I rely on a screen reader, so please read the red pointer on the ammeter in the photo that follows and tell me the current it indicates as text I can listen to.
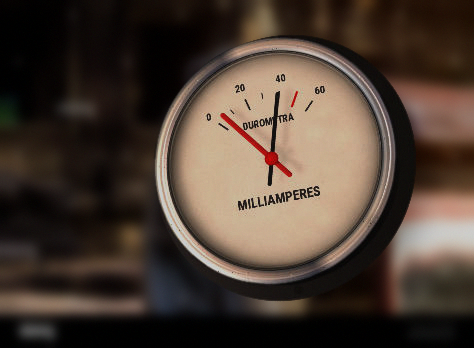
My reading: 5 mA
